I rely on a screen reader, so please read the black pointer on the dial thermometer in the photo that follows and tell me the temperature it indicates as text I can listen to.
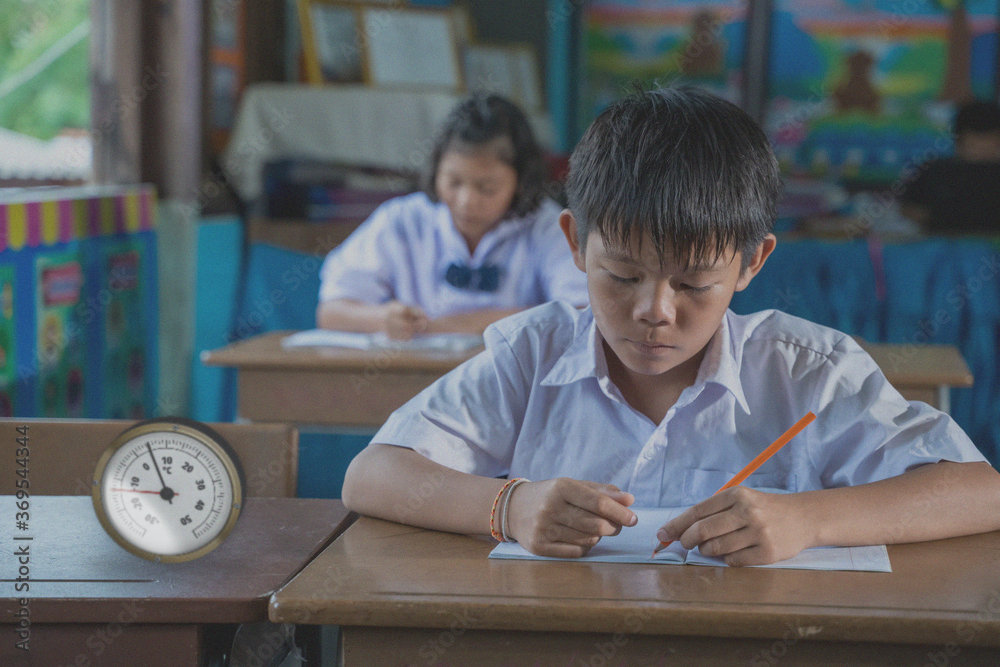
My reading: 5 °C
